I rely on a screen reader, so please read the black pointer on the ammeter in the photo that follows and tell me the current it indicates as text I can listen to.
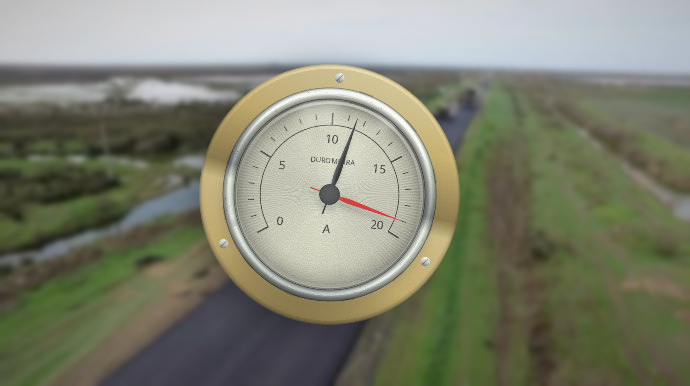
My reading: 11.5 A
